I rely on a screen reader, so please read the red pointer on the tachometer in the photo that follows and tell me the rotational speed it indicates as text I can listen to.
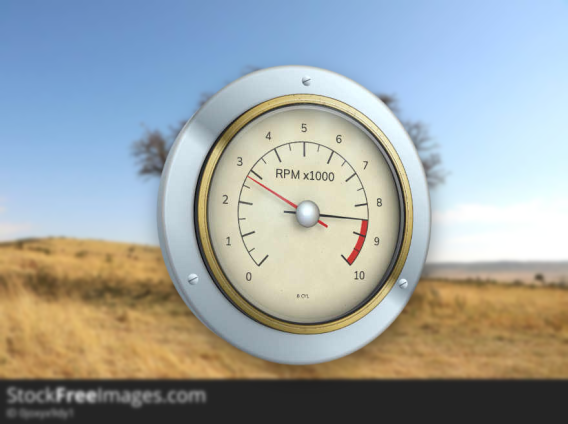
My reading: 2750 rpm
